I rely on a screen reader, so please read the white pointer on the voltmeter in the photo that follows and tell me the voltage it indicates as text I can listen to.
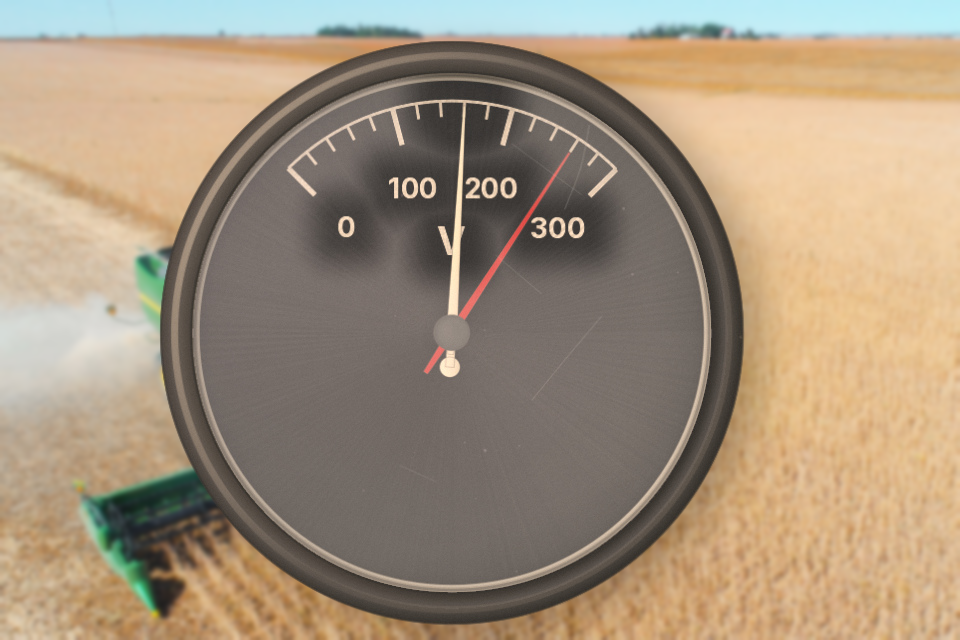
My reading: 160 V
